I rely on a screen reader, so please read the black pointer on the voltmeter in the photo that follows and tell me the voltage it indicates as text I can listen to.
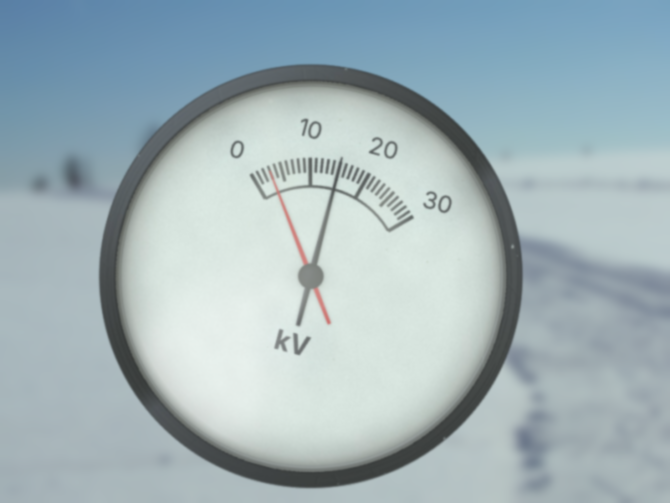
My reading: 15 kV
